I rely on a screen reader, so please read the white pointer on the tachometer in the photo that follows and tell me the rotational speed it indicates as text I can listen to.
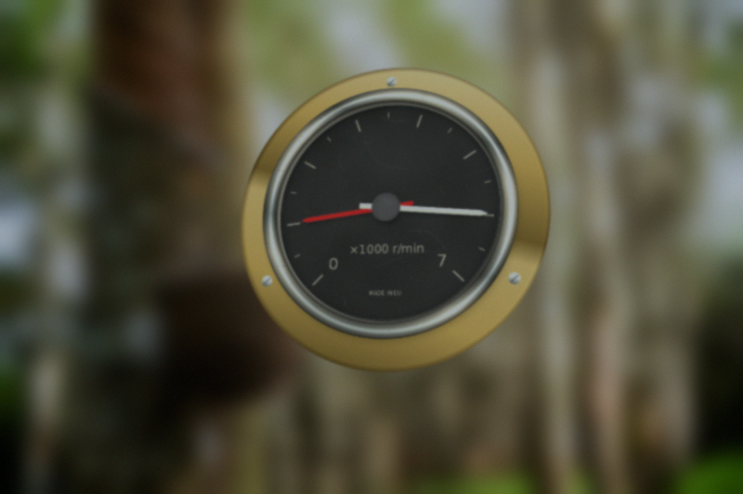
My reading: 6000 rpm
